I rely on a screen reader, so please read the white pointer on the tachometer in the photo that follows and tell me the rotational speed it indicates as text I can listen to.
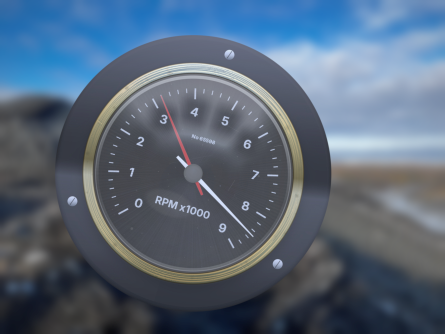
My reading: 8500 rpm
